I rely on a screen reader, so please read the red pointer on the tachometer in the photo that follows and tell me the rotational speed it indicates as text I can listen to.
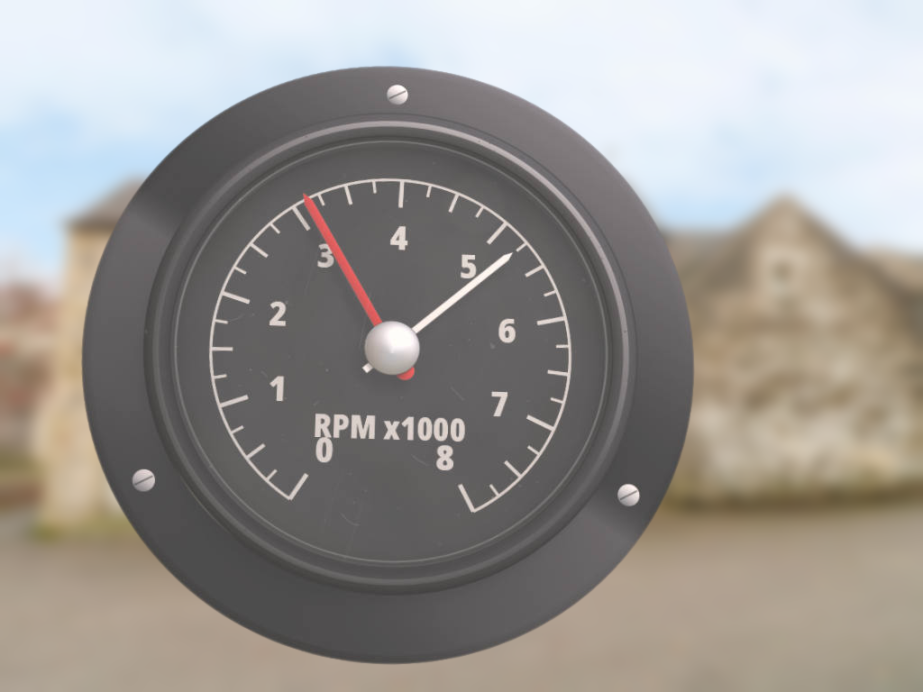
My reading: 3125 rpm
